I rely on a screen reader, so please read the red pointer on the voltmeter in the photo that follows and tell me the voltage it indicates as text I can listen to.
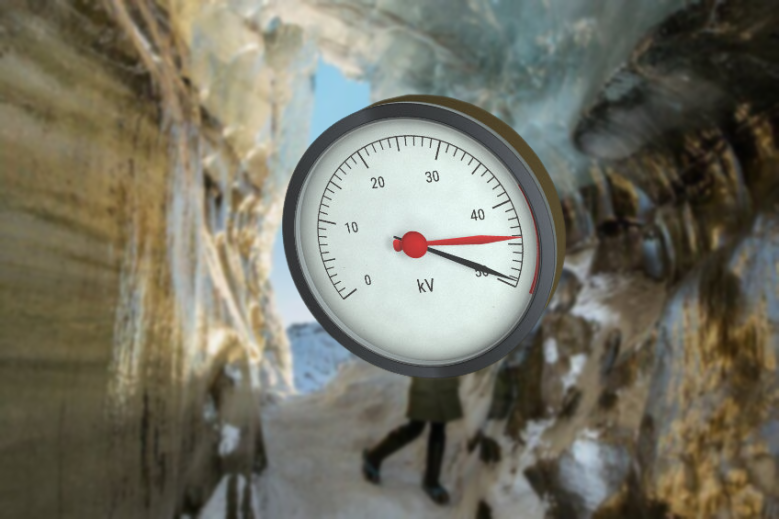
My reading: 44 kV
